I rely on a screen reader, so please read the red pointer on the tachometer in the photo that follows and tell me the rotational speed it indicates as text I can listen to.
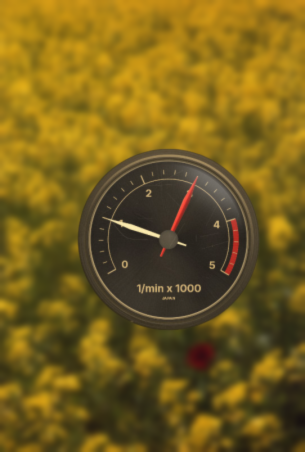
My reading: 3000 rpm
